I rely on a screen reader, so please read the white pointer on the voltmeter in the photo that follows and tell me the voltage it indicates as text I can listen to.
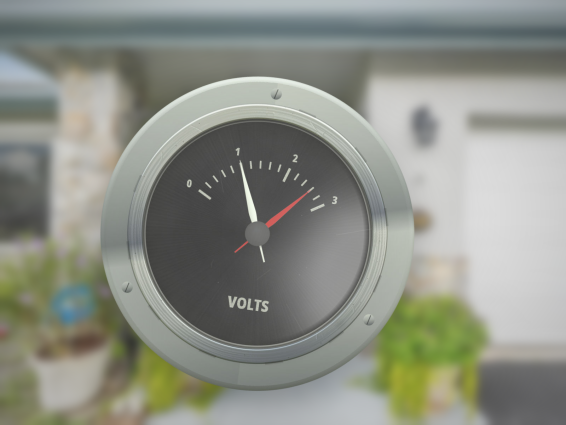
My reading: 1 V
